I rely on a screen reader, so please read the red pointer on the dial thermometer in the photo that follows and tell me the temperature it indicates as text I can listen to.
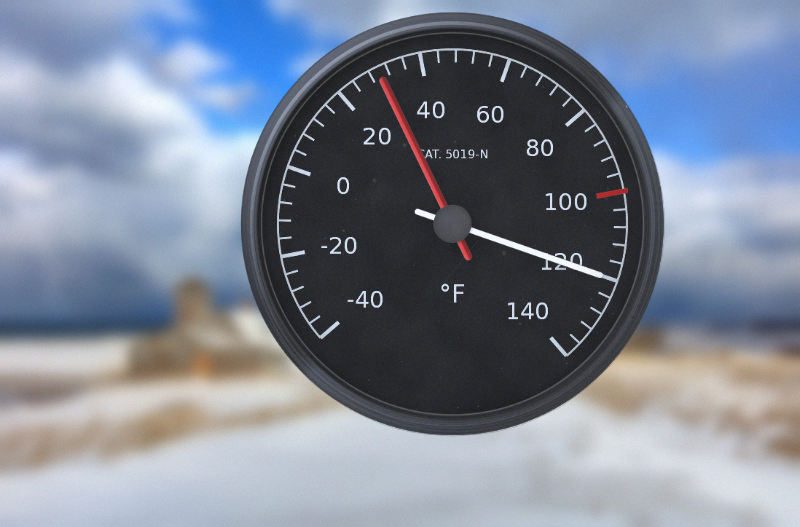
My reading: 30 °F
